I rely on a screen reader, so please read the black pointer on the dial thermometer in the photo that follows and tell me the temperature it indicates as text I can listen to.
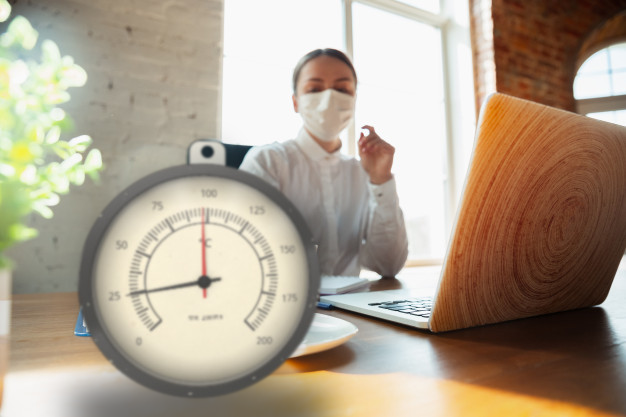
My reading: 25 °C
